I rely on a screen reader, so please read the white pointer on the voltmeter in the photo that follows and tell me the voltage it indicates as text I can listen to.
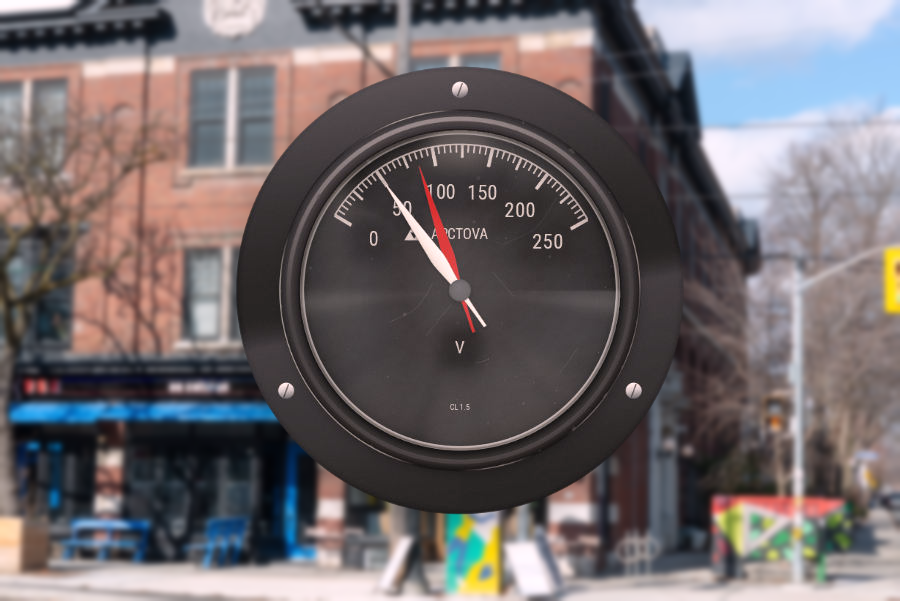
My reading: 50 V
